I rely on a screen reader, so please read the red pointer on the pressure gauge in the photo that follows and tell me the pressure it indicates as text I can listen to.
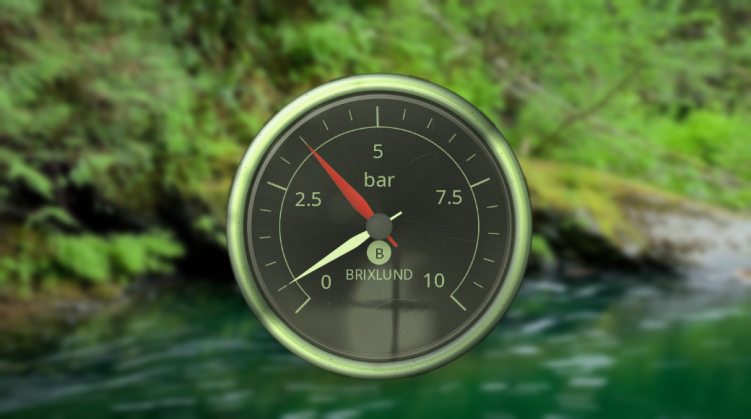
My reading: 3.5 bar
